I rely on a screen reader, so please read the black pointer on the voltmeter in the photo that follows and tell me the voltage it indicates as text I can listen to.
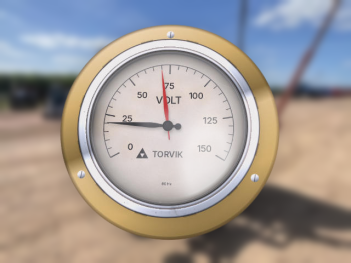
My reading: 20 V
